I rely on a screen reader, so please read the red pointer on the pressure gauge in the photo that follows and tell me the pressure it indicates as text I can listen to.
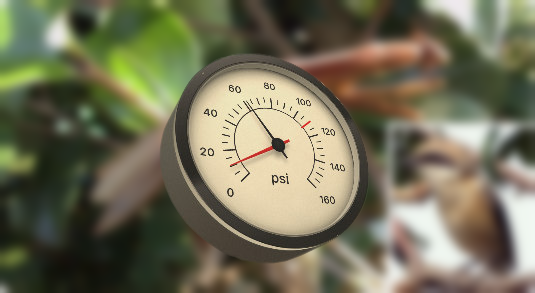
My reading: 10 psi
